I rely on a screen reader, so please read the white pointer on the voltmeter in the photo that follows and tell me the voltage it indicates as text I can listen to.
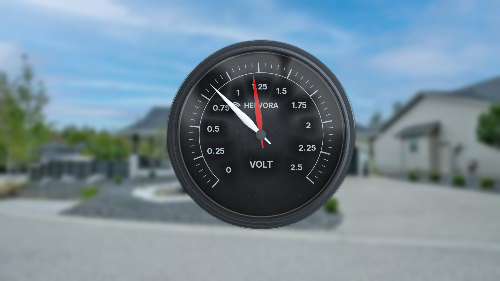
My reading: 0.85 V
